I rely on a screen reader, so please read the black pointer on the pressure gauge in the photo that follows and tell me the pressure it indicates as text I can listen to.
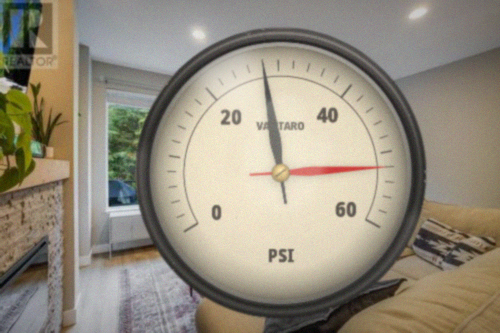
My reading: 28 psi
